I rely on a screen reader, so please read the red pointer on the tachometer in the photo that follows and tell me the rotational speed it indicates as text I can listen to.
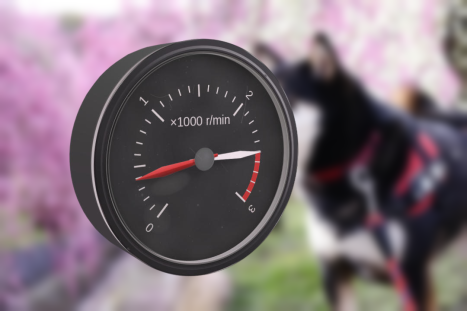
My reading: 400 rpm
